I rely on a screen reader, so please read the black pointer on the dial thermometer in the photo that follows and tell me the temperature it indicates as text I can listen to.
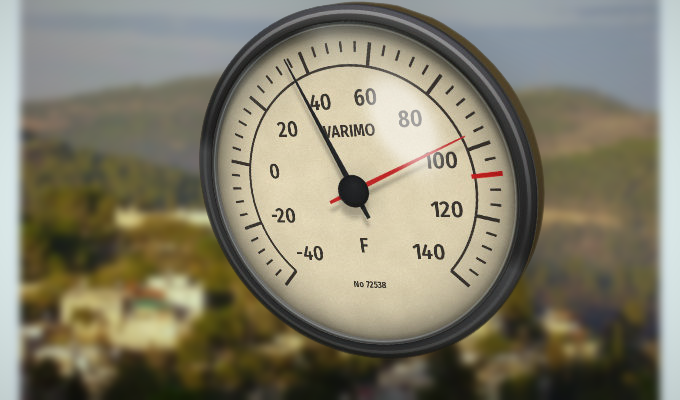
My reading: 36 °F
